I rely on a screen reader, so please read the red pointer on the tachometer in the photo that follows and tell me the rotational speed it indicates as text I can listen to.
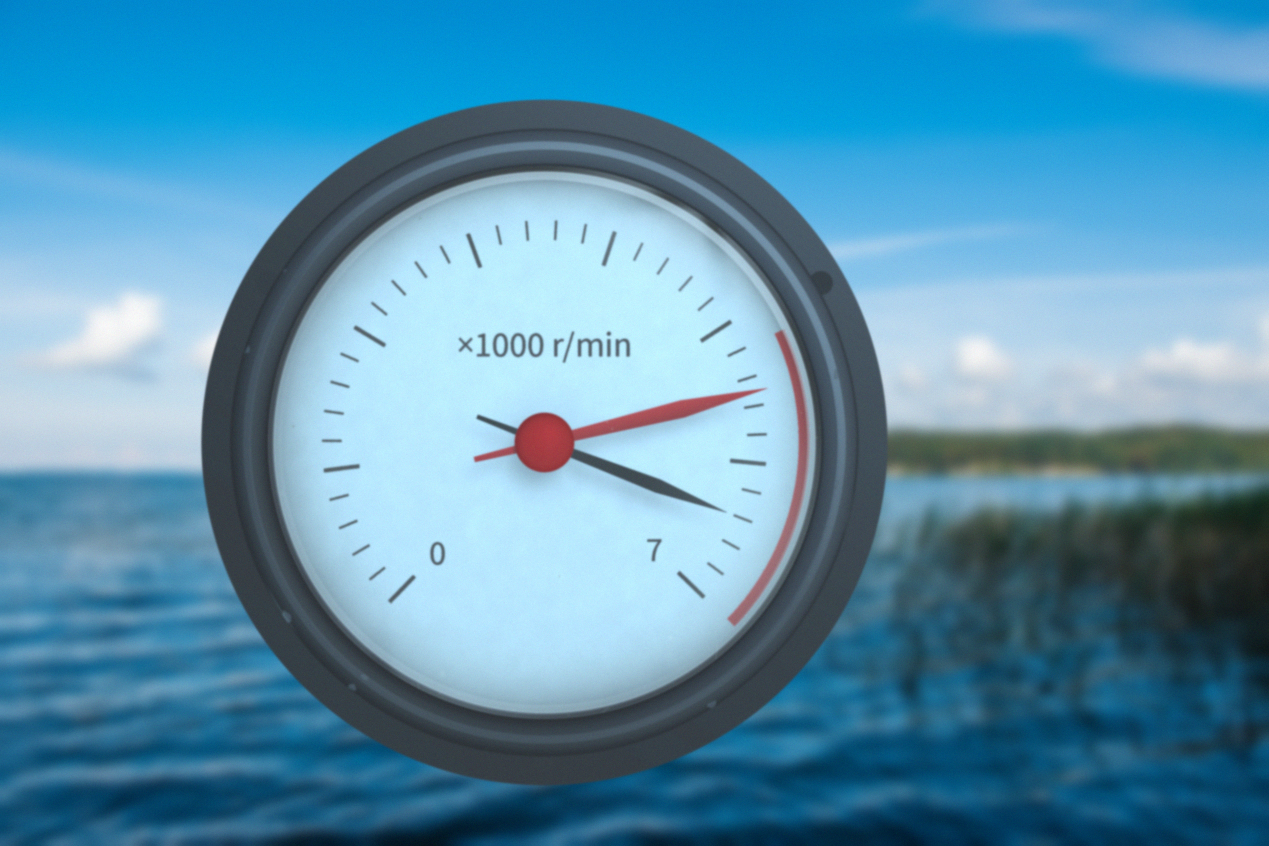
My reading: 5500 rpm
